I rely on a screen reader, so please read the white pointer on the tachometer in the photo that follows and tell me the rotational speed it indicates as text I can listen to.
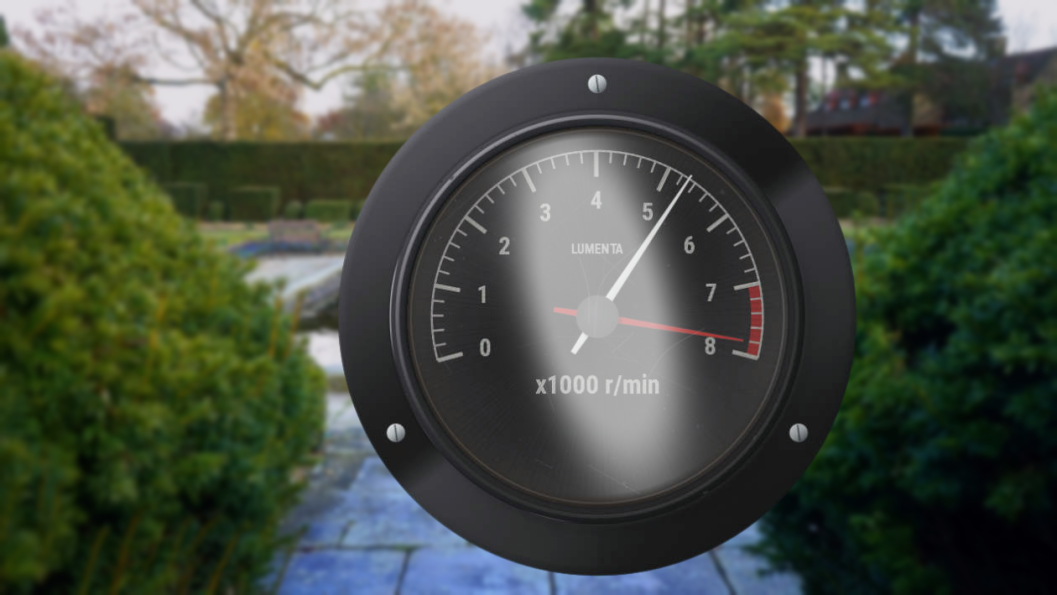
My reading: 5300 rpm
